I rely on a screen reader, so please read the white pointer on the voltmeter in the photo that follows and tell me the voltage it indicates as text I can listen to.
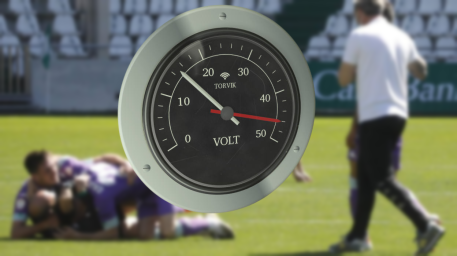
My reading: 15 V
